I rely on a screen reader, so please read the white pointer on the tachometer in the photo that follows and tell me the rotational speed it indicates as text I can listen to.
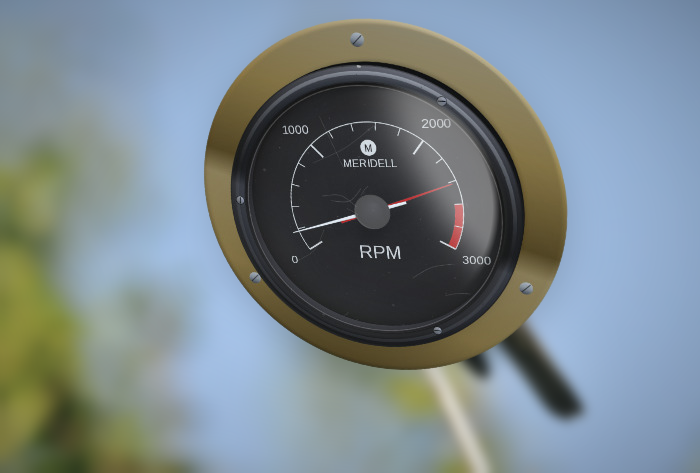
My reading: 200 rpm
